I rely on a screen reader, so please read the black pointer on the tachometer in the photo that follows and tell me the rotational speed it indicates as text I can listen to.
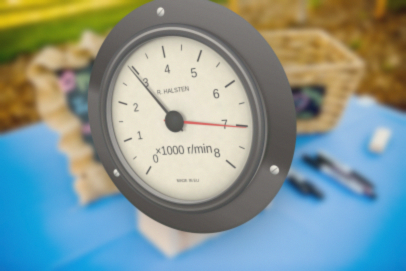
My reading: 3000 rpm
